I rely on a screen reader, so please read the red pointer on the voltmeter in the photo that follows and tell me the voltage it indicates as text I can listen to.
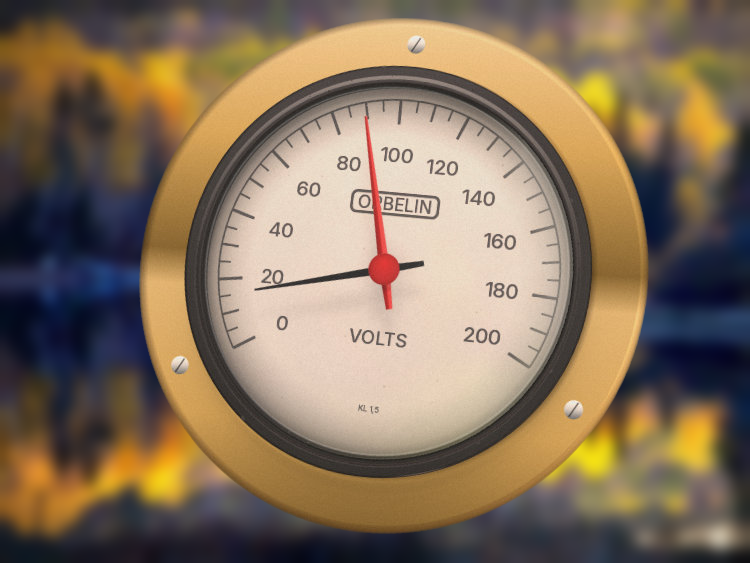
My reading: 90 V
